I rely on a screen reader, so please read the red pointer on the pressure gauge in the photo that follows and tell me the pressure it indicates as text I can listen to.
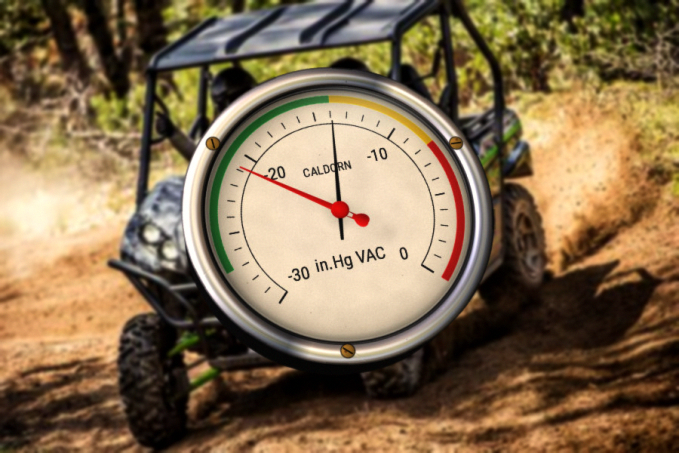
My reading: -21 inHg
